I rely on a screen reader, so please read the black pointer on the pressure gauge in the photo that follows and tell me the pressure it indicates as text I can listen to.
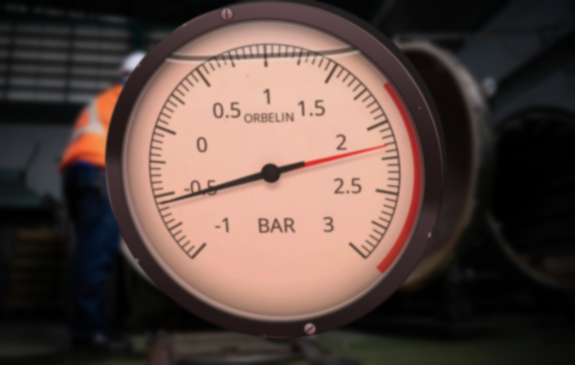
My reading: -0.55 bar
